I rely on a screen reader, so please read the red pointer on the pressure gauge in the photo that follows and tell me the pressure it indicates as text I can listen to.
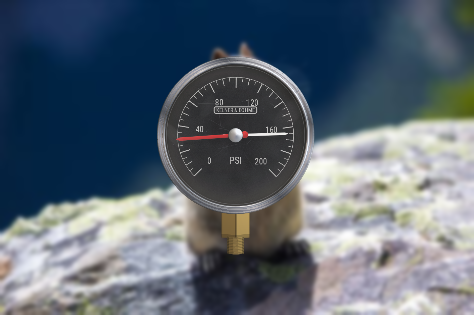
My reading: 30 psi
